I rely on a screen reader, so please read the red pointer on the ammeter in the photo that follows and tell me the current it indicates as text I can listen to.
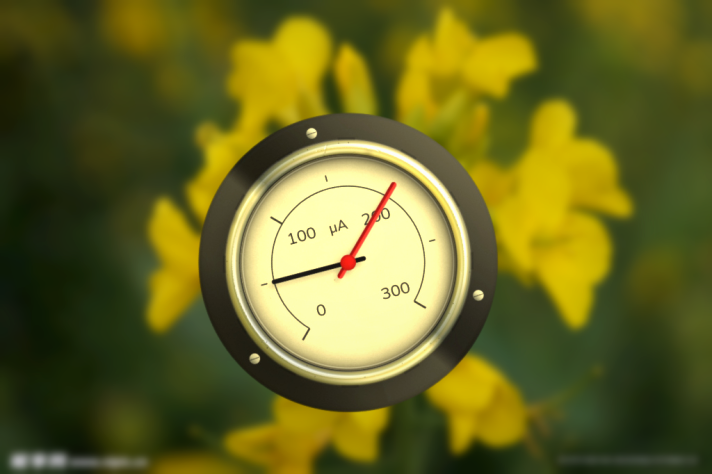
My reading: 200 µA
